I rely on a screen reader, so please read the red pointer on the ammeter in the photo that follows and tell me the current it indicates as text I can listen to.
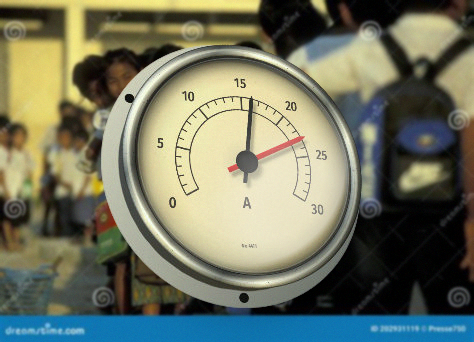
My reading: 23 A
